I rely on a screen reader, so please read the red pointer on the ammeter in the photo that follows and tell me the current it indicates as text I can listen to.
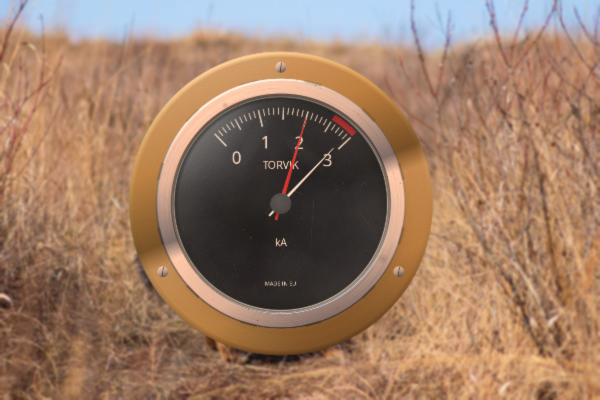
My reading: 2 kA
